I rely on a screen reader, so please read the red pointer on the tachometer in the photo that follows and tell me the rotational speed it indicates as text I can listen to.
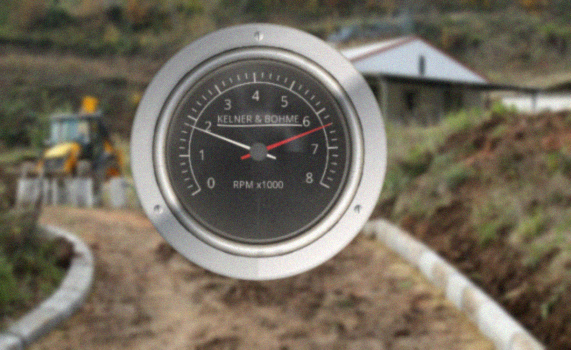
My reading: 6400 rpm
